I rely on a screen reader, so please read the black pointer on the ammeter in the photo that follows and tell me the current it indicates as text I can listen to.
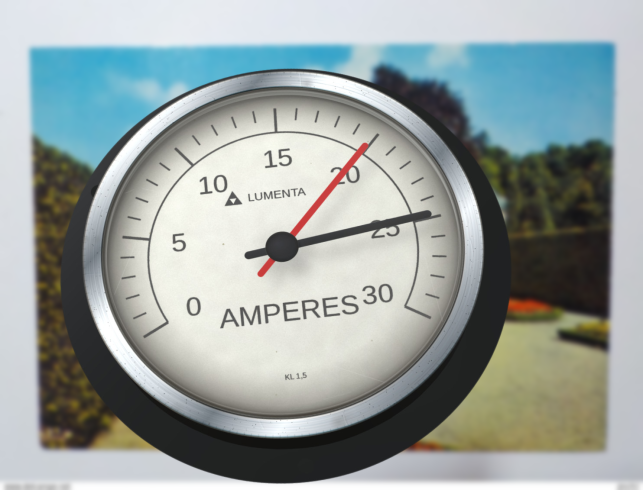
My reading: 25 A
